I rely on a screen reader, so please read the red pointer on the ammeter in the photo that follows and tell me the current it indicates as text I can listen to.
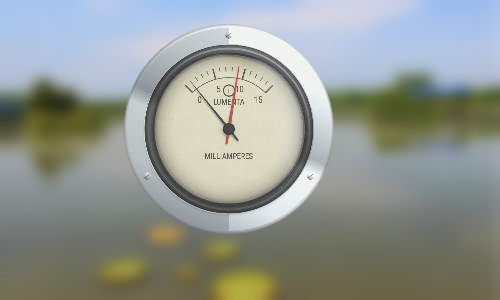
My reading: 9 mA
